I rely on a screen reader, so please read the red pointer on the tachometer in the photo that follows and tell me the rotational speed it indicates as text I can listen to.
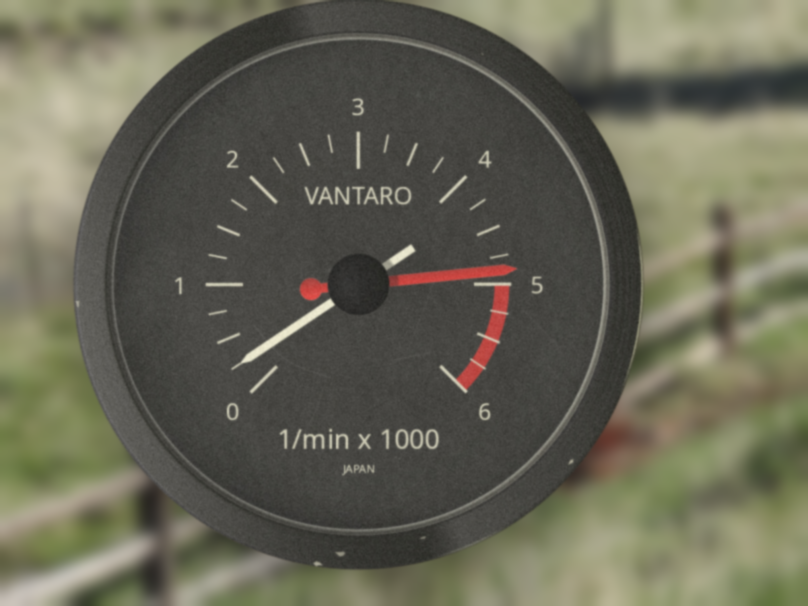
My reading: 4875 rpm
